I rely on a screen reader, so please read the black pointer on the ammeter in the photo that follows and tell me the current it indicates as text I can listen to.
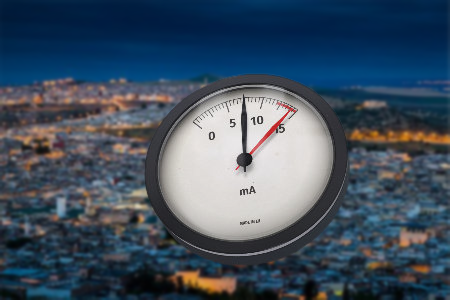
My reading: 7.5 mA
